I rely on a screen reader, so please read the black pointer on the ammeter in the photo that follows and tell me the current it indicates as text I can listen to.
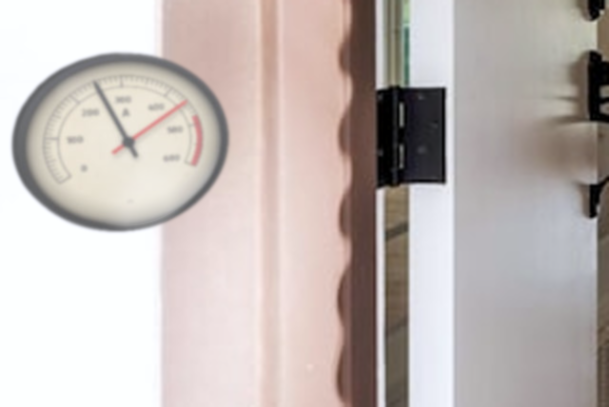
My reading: 250 A
